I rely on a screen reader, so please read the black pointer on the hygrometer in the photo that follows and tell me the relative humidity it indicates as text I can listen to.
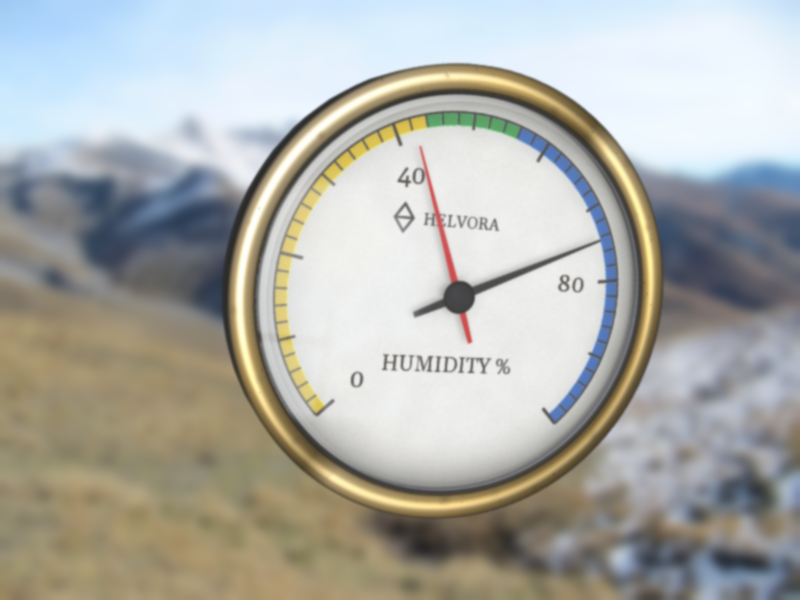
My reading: 74 %
